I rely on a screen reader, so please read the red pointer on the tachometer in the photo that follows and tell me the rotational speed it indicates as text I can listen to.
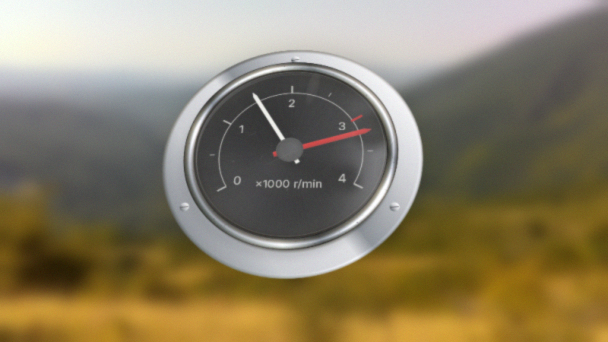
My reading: 3250 rpm
